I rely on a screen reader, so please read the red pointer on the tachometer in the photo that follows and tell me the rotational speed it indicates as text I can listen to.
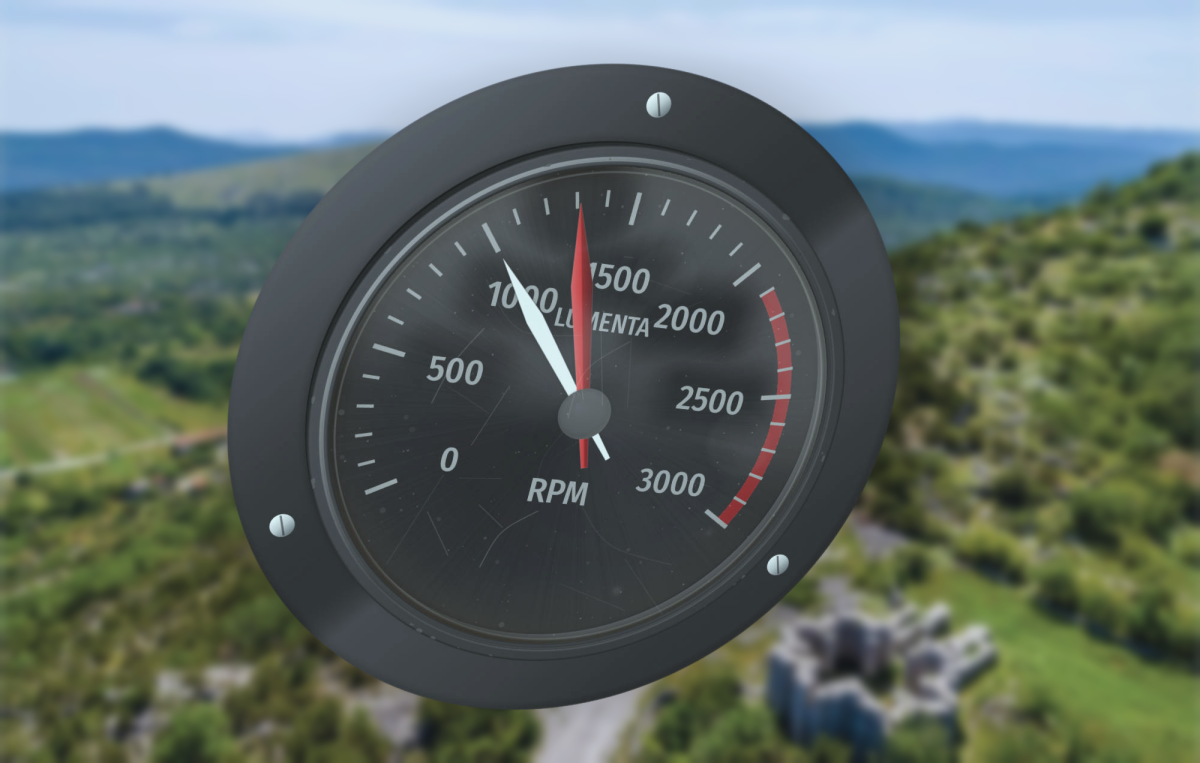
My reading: 1300 rpm
